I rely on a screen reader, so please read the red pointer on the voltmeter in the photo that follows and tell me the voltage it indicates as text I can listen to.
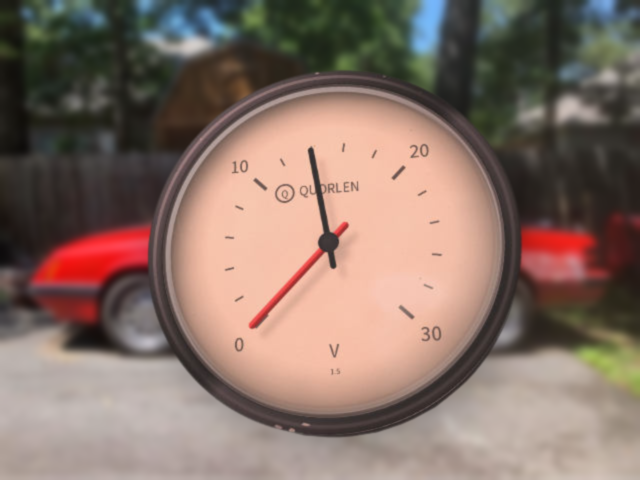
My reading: 0 V
